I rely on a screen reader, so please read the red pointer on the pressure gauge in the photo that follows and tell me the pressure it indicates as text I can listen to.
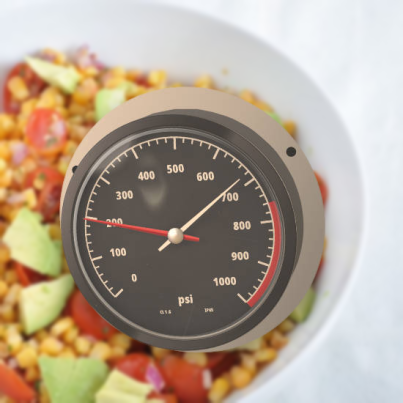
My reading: 200 psi
